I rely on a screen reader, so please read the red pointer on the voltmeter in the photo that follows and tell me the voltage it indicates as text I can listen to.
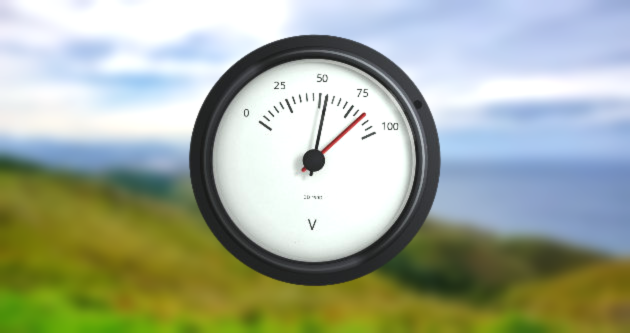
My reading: 85 V
